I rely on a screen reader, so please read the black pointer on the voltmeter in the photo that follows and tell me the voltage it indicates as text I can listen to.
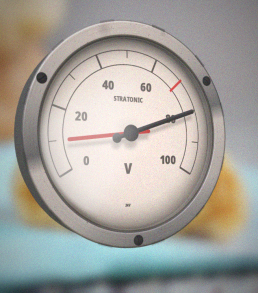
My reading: 80 V
